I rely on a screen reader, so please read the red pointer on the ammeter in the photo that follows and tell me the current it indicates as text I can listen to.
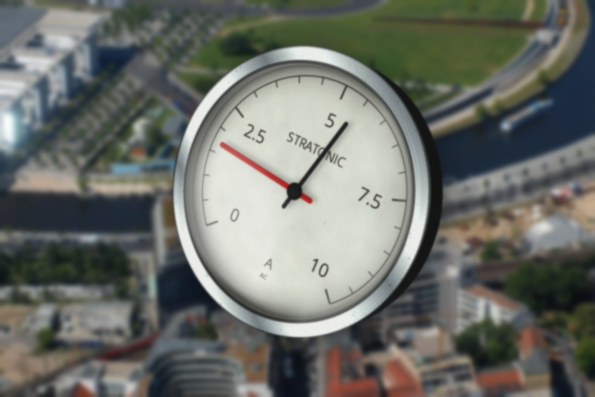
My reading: 1.75 A
